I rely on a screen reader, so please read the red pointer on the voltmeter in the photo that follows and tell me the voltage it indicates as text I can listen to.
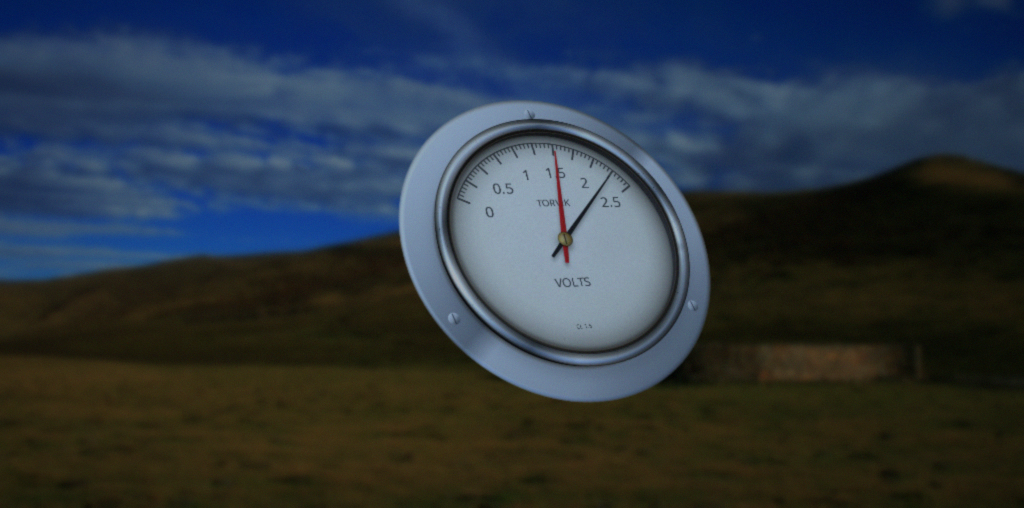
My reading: 1.5 V
